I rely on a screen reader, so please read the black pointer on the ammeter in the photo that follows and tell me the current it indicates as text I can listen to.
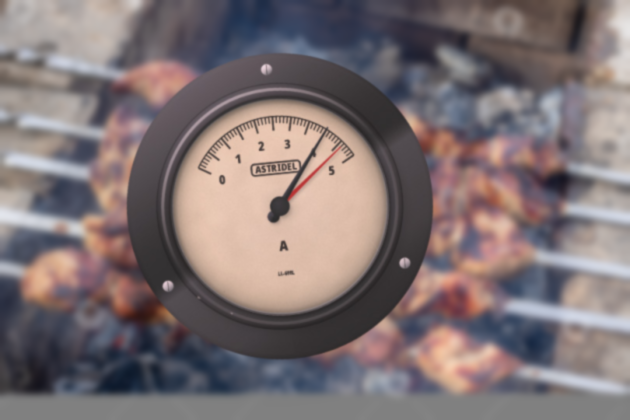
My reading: 4 A
